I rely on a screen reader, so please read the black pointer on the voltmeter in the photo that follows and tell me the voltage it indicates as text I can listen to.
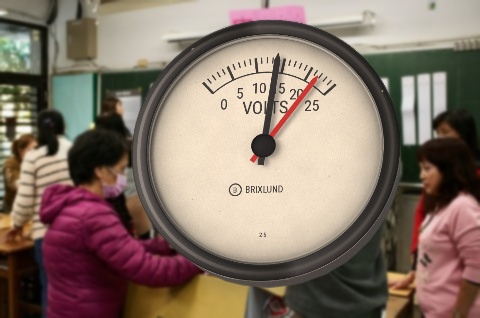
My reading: 14 V
